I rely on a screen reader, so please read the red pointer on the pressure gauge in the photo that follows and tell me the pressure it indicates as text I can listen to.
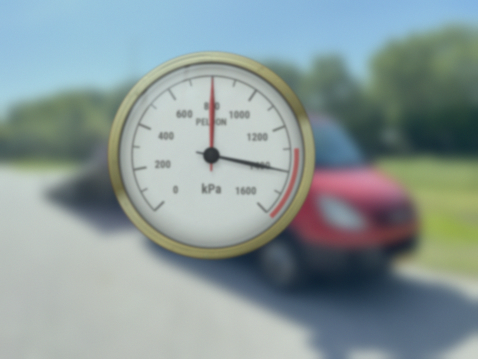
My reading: 800 kPa
